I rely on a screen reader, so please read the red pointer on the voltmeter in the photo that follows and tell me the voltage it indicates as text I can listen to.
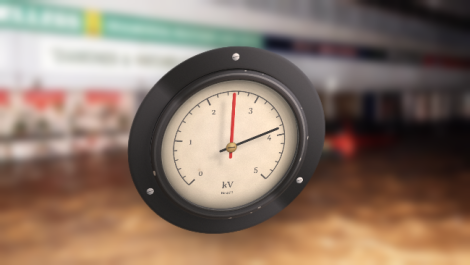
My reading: 2.5 kV
